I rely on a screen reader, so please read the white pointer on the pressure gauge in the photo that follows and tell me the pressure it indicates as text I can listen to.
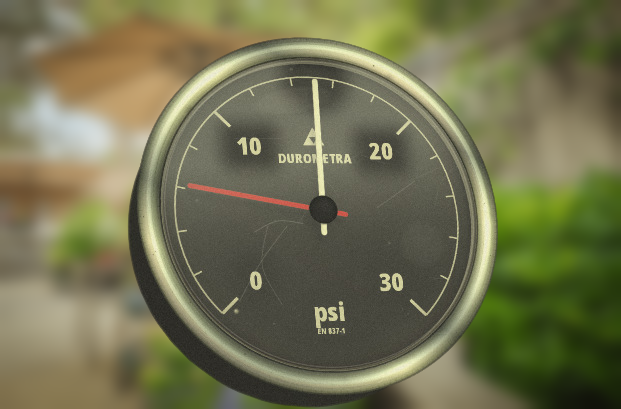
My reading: 15 psi
